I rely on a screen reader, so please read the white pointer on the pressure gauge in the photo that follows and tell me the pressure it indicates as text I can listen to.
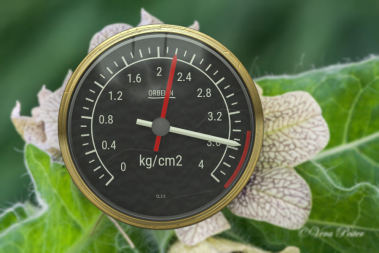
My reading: 3.55 kg/cm²
